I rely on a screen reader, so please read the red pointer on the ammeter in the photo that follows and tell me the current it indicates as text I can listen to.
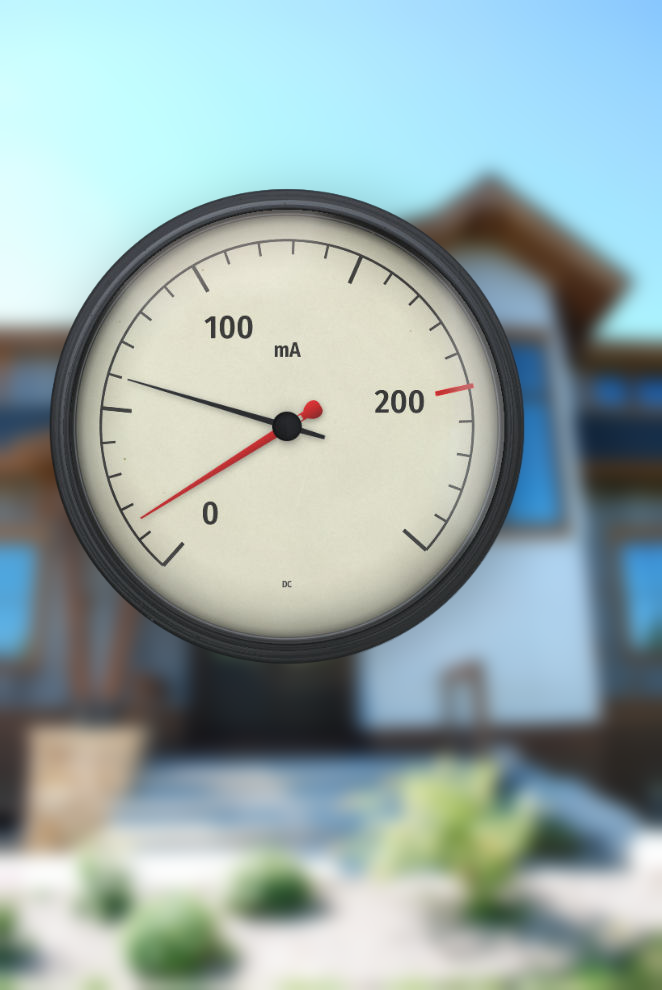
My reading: 15 mA
